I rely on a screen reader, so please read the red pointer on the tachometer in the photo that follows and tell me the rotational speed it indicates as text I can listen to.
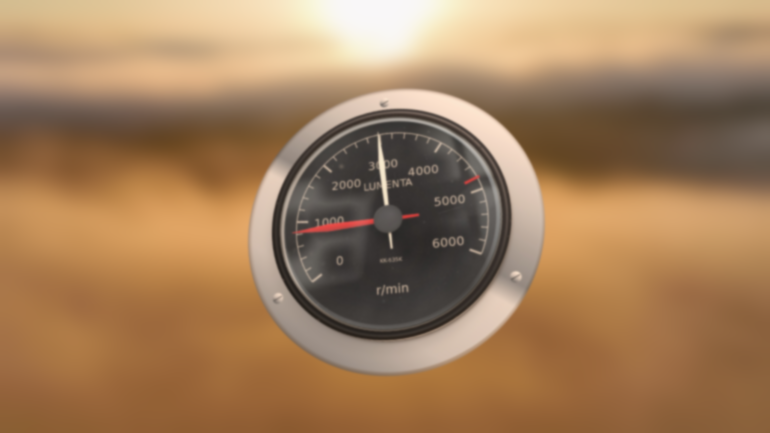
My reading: 800 rpm
